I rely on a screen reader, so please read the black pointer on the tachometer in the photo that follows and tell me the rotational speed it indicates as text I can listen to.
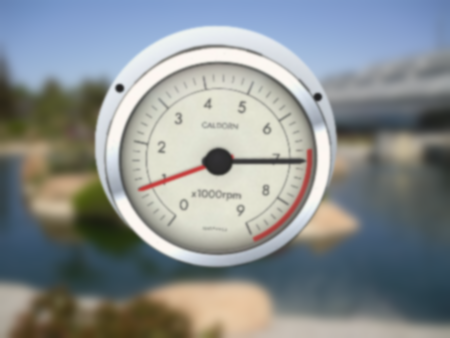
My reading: 7000 rpm
